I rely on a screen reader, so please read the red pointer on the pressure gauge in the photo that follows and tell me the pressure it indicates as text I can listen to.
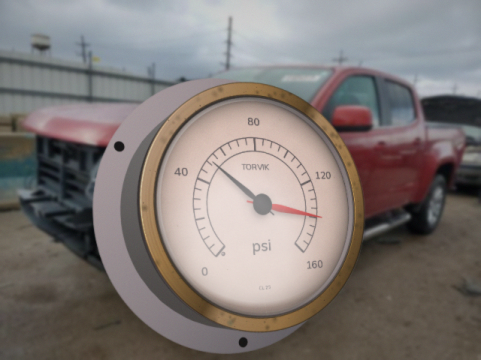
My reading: 140 psi
